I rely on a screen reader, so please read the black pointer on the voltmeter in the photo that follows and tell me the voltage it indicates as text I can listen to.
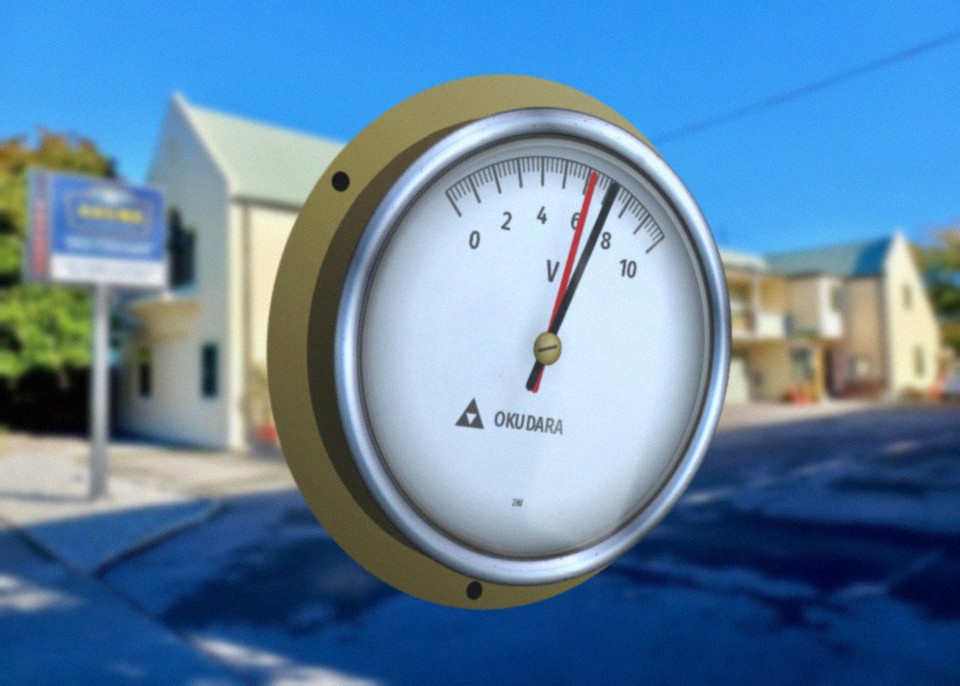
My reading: 7 V
